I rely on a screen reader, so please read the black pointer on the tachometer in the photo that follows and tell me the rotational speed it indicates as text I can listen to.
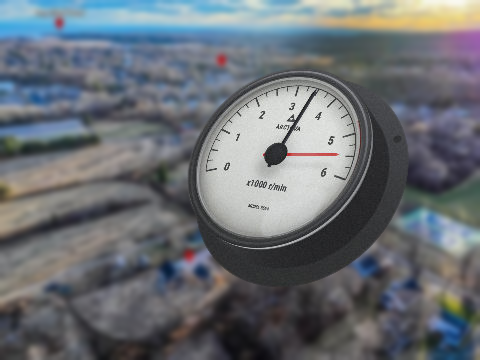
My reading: 3500 rpm
